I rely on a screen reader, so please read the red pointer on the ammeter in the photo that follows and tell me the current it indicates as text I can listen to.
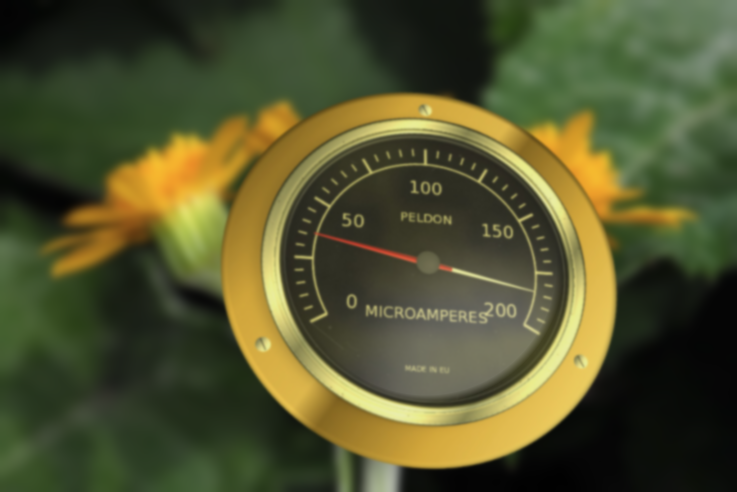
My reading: 35 µA
